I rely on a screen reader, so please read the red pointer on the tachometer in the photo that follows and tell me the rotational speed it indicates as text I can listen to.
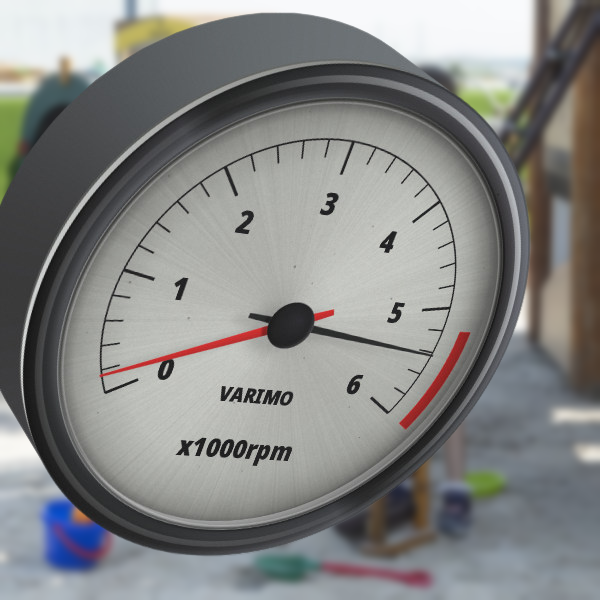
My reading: 200 rpm
